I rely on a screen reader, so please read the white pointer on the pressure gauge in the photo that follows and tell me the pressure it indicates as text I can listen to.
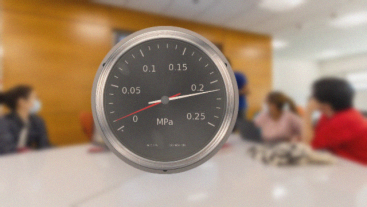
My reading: 0.21 MPa
